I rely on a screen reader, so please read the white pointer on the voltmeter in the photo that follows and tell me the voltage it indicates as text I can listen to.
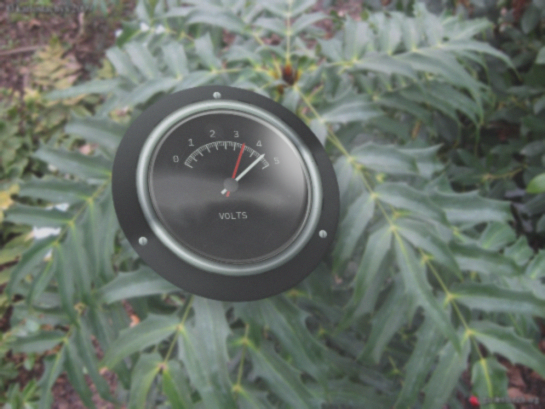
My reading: 4.5 V
